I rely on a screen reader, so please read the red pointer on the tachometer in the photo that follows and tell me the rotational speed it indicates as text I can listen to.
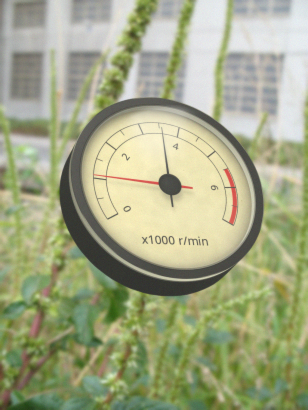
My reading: 1000 rpm
